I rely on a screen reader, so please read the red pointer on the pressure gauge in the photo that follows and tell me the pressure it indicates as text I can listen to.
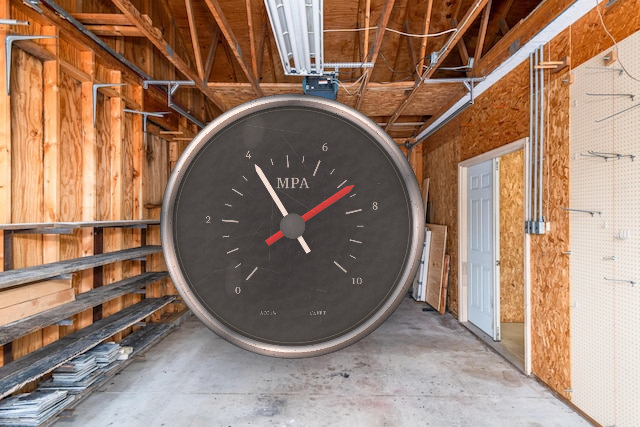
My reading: 7.25 MPa
